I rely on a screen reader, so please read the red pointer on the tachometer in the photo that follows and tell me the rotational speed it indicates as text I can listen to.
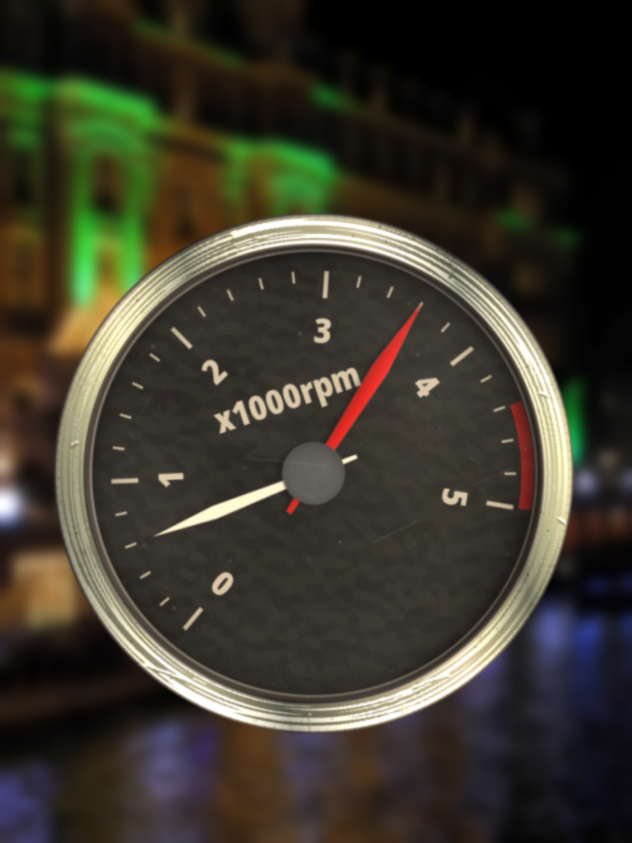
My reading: 3600 rpm
